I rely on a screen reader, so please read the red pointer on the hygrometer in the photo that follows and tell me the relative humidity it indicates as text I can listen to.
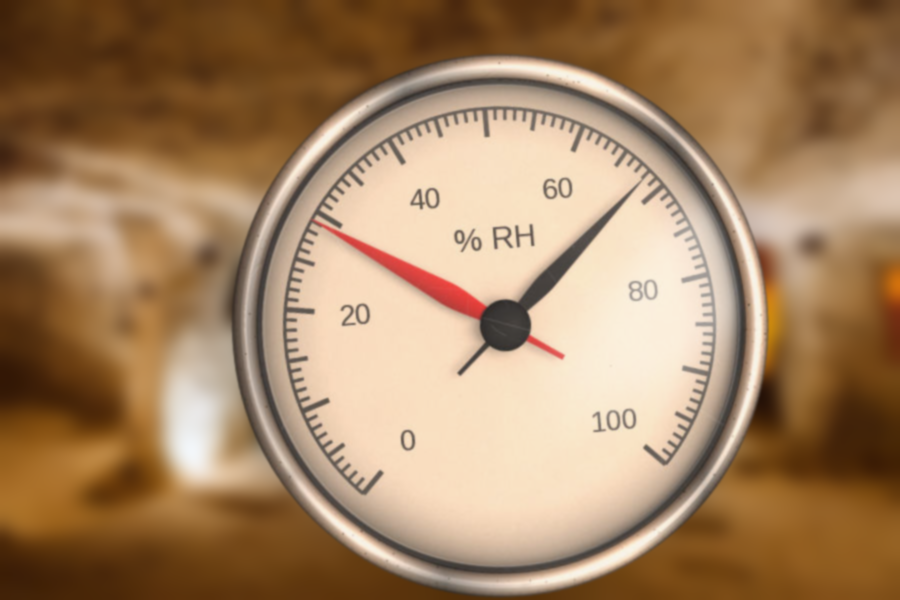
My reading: 29 %
